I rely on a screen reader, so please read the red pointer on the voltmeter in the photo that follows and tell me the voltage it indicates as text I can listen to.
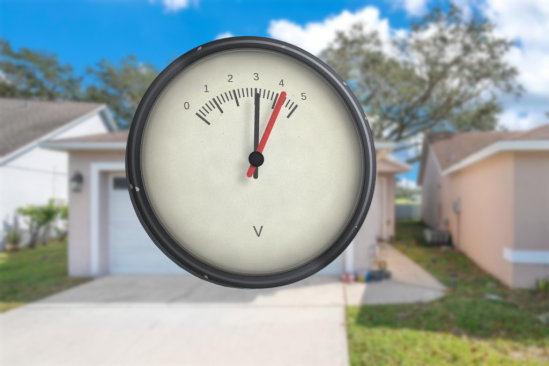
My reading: 4.2 V
